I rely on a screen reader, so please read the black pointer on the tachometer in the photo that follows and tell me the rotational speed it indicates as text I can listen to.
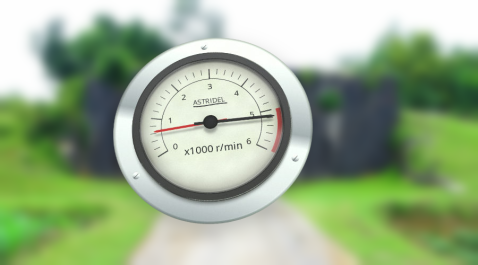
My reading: 5200 rpm
